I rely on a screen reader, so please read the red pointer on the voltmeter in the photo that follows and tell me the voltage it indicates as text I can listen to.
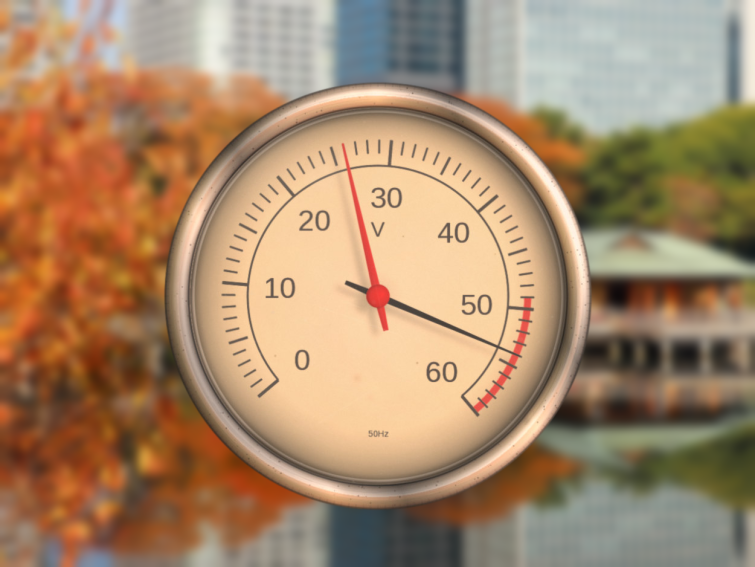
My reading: 26 V
